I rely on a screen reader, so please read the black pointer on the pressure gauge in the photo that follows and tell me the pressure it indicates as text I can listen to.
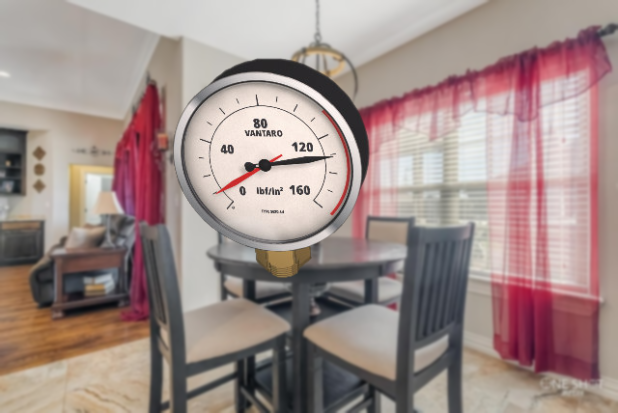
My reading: 130 psi
